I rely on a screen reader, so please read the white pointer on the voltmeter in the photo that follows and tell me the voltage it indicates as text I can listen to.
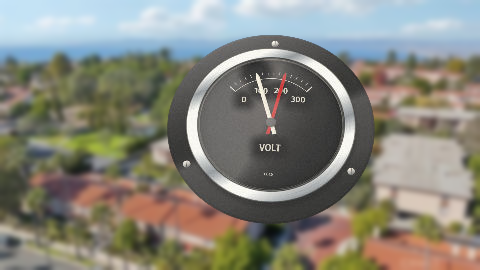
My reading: 100 V
